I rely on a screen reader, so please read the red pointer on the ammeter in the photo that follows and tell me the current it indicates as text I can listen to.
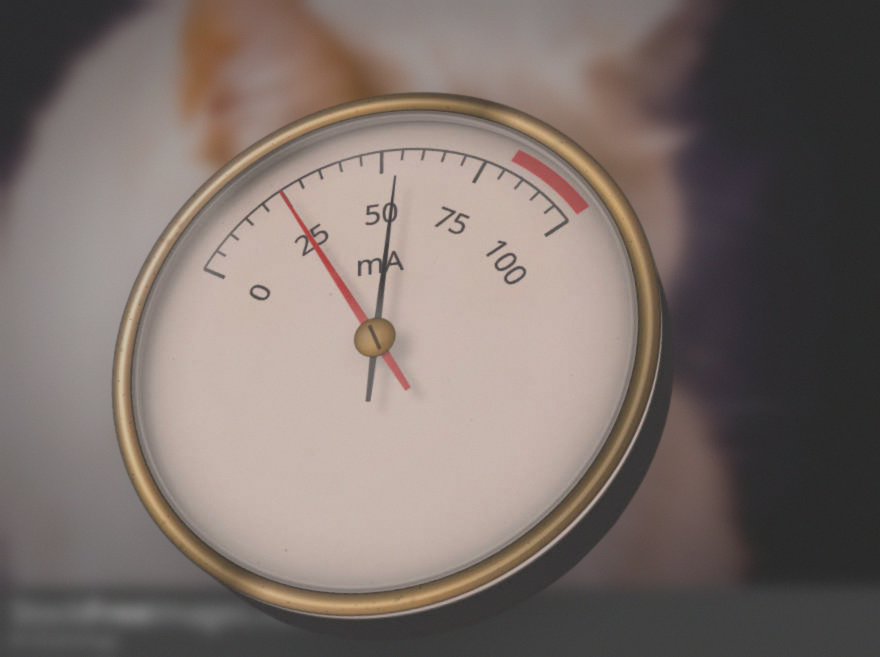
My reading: 25 mA
